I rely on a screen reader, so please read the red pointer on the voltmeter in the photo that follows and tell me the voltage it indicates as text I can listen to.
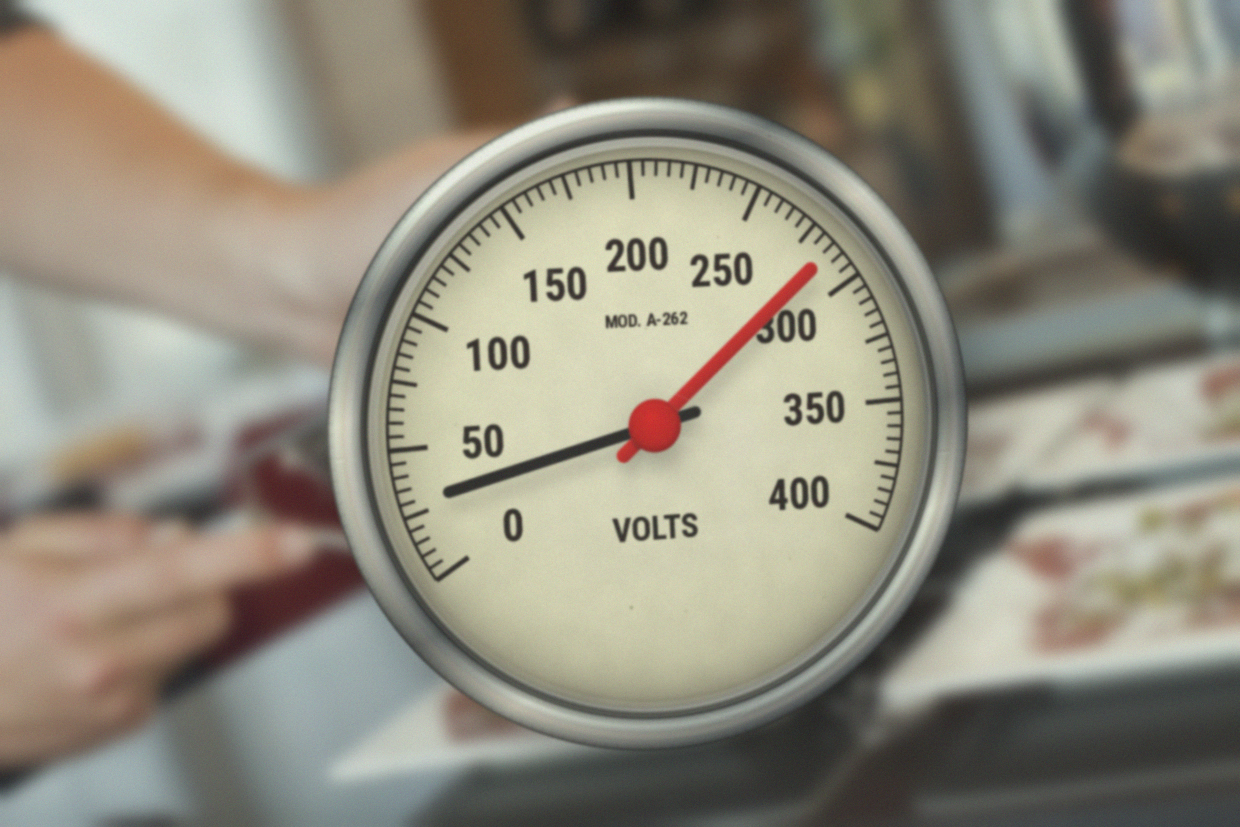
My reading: 285 V
